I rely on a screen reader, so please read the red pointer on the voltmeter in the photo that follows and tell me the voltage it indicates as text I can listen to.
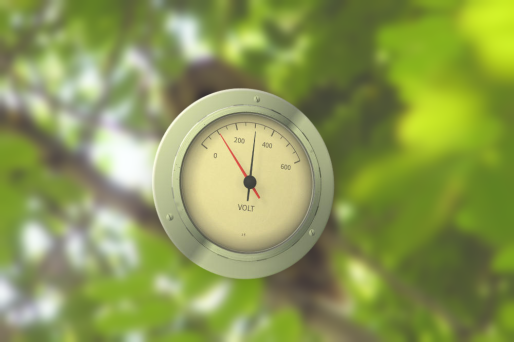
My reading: 100 V
